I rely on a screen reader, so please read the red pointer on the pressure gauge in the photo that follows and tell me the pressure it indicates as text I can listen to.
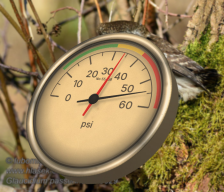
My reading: 35 psi
